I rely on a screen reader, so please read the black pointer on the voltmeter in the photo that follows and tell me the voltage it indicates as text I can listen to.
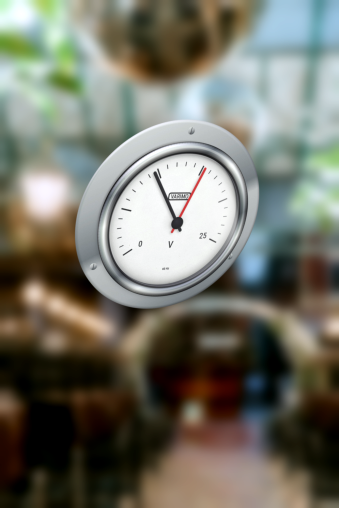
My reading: 9.5 V
